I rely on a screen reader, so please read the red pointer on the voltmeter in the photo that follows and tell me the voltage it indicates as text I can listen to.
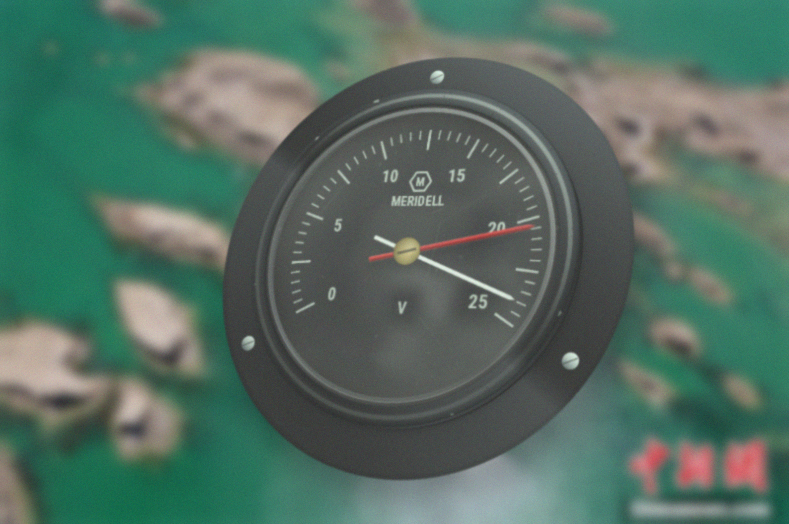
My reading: 20.5 V
